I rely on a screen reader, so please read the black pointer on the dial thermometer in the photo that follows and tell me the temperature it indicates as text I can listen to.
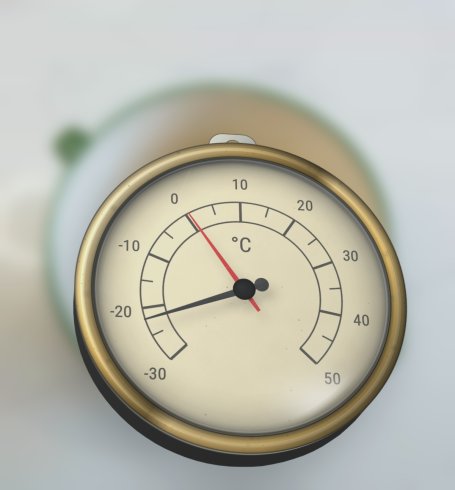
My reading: -22.5 °C
